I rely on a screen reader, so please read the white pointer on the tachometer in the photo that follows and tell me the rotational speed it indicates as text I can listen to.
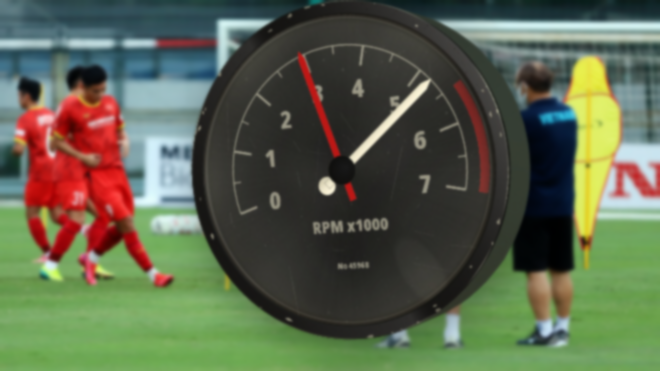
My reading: 5250 rpm
